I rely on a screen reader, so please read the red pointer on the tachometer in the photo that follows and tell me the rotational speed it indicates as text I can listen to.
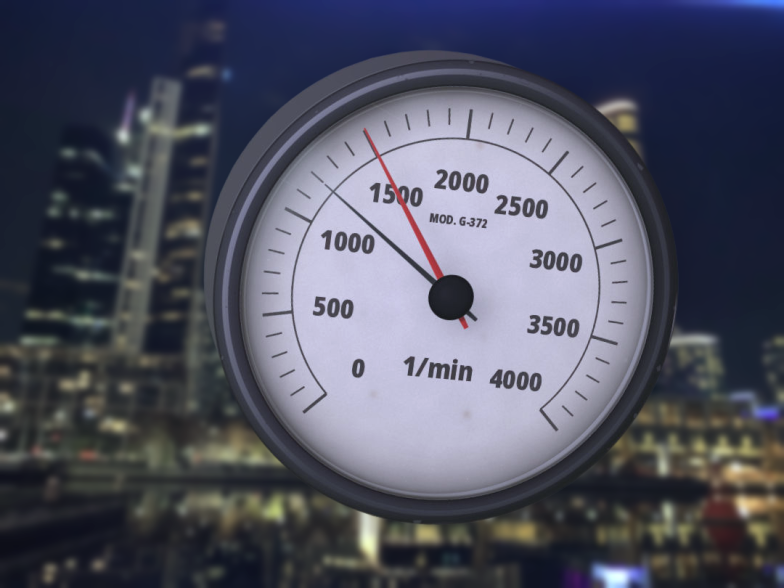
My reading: 1500 rpm
